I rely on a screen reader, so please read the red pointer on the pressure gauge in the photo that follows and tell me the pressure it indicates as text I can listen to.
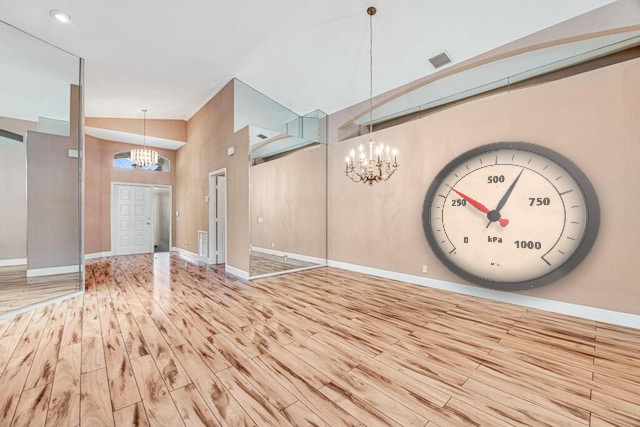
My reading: 300 kPa
